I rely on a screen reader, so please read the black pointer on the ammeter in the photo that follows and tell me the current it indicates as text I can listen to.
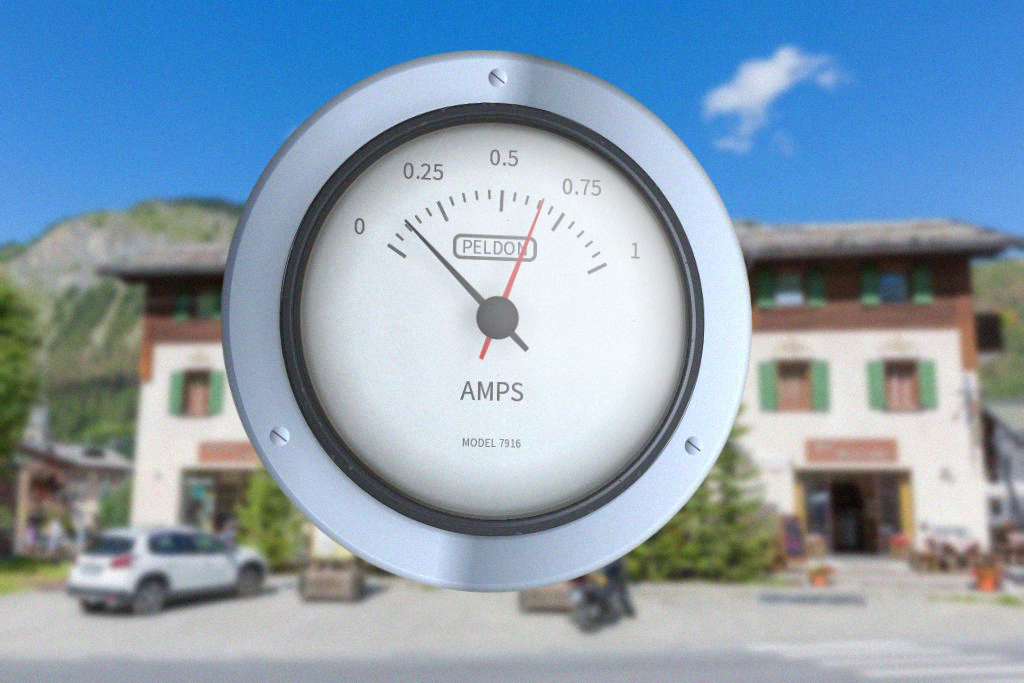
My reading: 0.1 A
